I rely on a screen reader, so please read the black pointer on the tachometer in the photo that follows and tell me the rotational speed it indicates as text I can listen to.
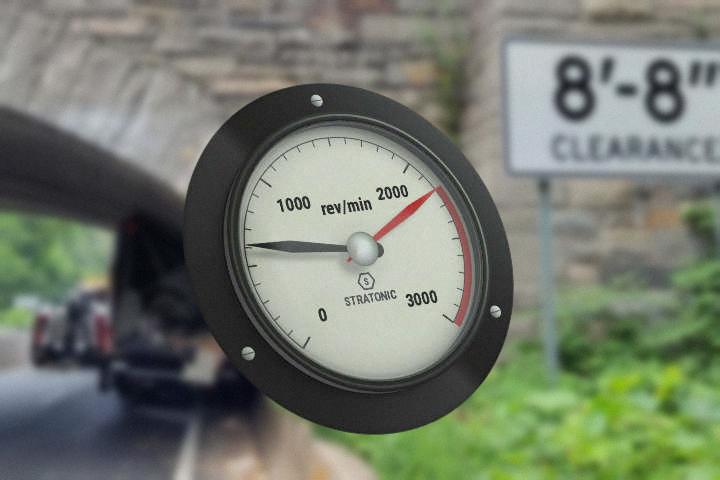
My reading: 600 rpm
